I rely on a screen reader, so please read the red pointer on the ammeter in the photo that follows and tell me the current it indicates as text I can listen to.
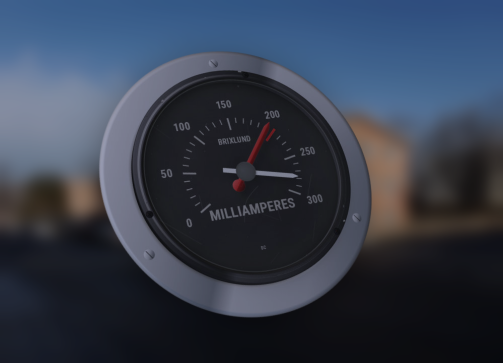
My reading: 200 mA
